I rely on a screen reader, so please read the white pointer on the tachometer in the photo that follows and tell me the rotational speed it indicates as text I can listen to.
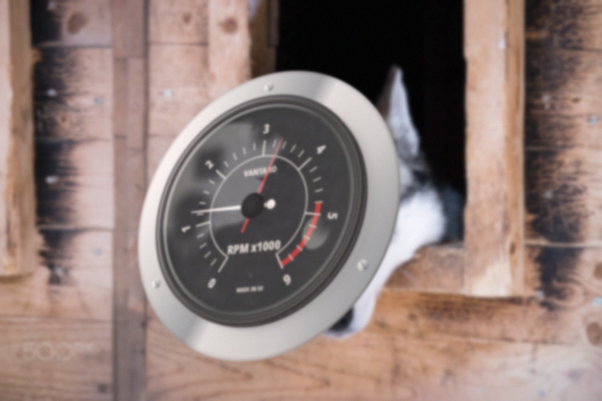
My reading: 1200 rpm
